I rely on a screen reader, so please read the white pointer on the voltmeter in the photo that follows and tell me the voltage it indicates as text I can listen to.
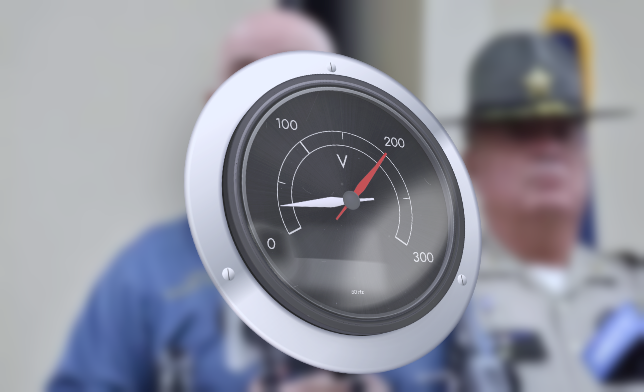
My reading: 25 V
